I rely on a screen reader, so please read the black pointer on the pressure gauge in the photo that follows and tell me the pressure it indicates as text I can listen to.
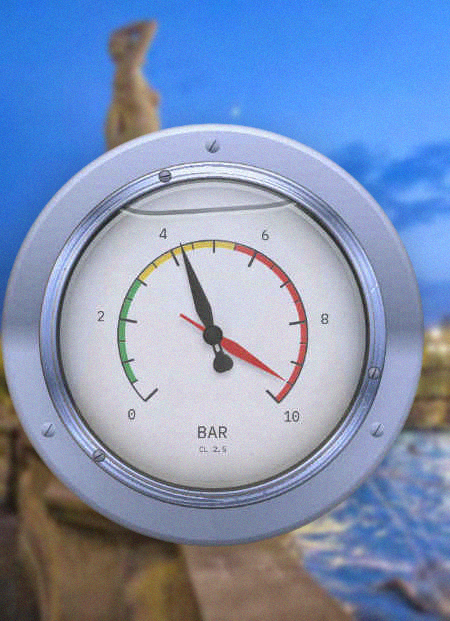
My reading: 4.25 bar
